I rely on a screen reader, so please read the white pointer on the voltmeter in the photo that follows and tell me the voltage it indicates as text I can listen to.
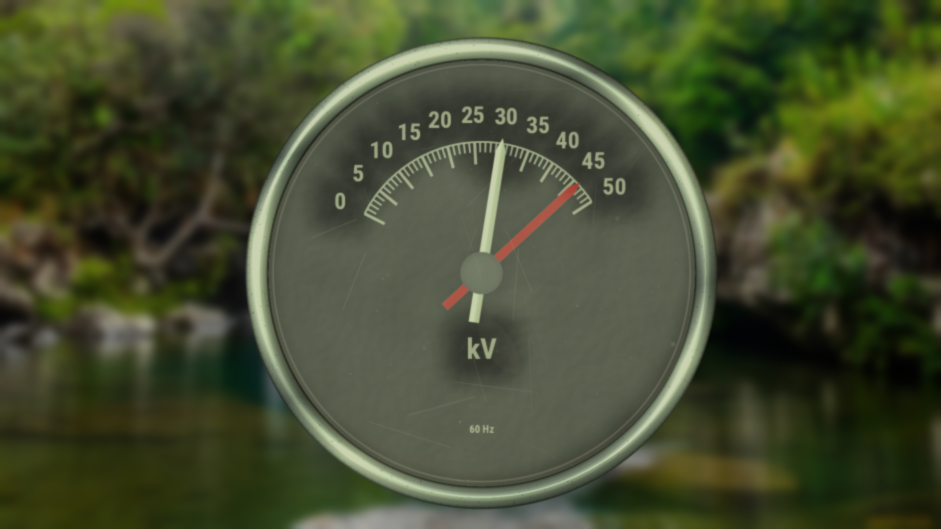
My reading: 30 kV
